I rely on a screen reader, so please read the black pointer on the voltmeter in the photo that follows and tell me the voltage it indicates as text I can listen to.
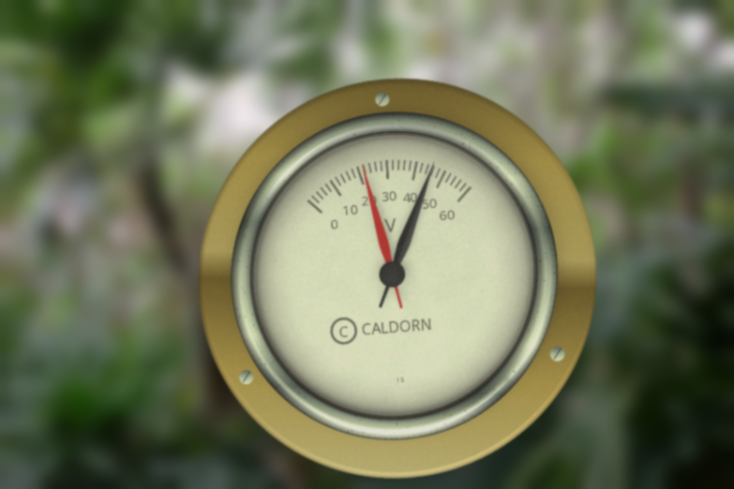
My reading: 46 V
